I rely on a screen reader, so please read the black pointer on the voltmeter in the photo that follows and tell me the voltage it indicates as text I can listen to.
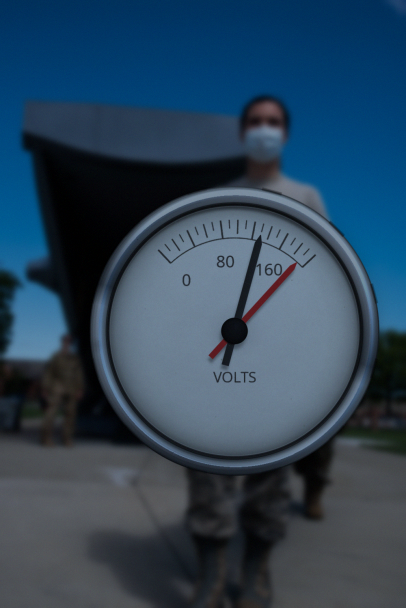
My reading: 130 V
